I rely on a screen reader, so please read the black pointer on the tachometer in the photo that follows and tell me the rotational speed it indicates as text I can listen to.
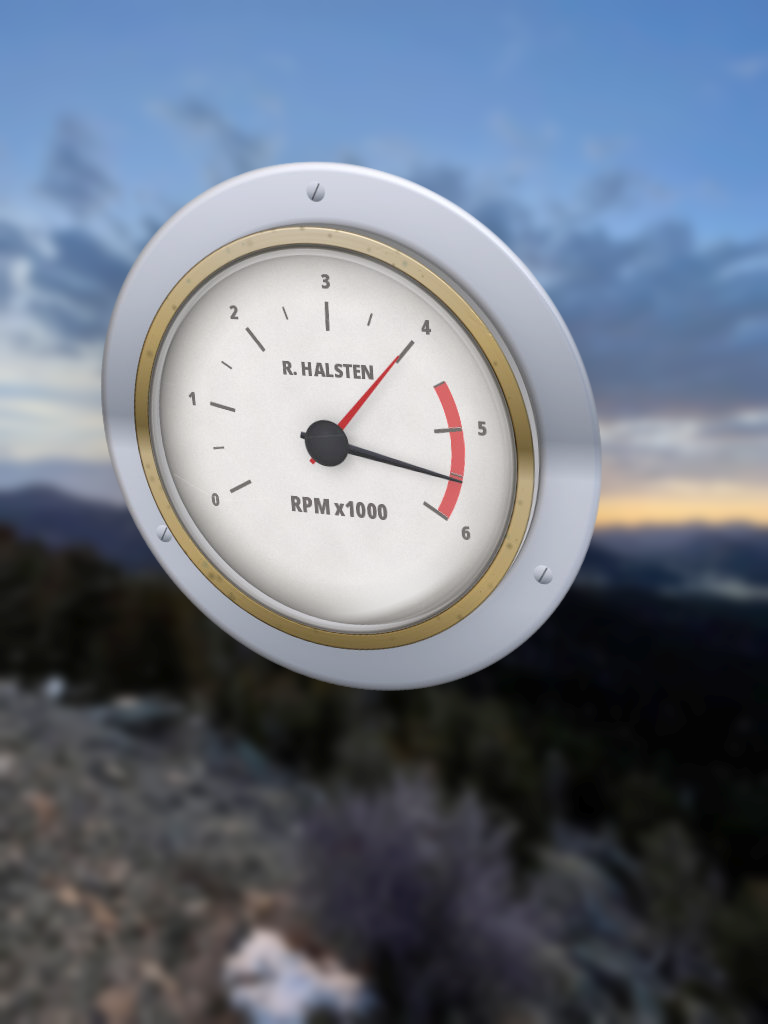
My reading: 5500 rpm
